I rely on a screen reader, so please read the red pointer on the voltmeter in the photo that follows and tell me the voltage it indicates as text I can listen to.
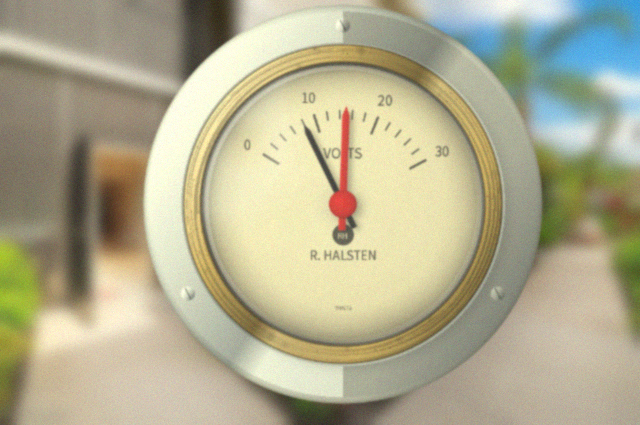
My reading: 15 V
